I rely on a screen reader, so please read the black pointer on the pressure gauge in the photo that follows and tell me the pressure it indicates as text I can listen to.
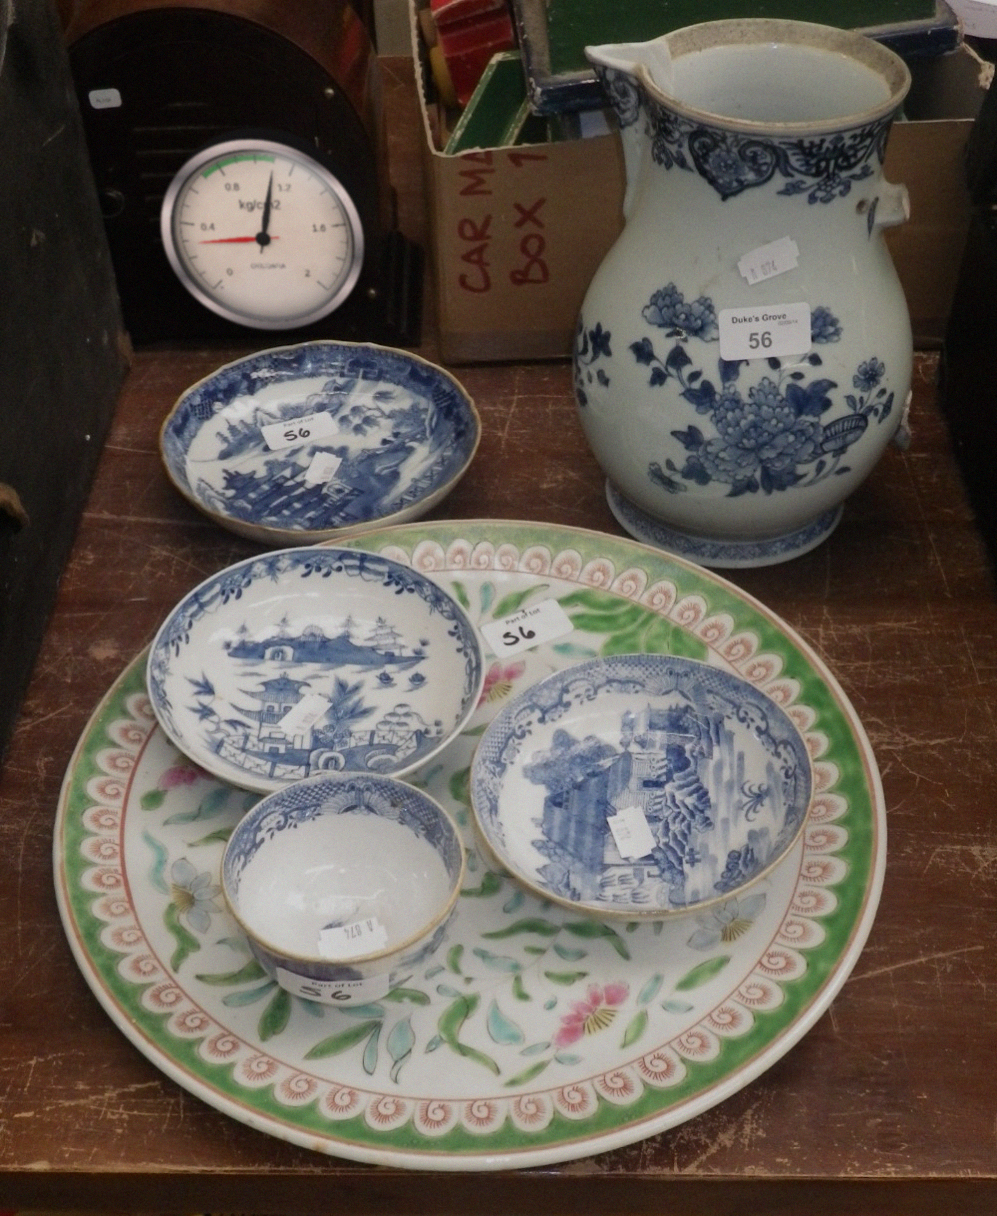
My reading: 1.1 kg/cm²
